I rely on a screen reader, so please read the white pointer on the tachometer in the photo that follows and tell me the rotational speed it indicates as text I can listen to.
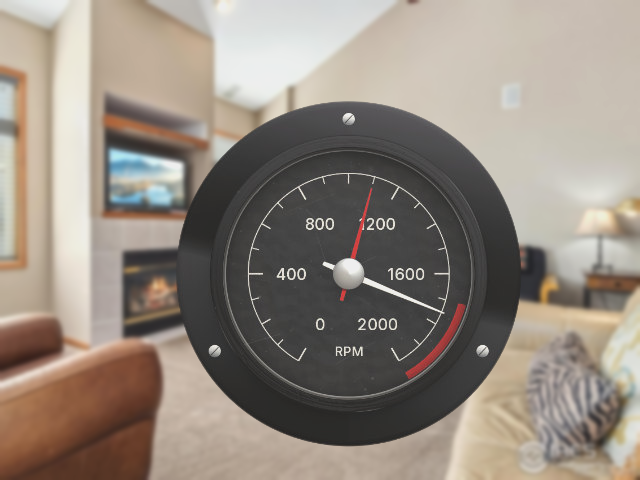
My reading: 1750 rpm
